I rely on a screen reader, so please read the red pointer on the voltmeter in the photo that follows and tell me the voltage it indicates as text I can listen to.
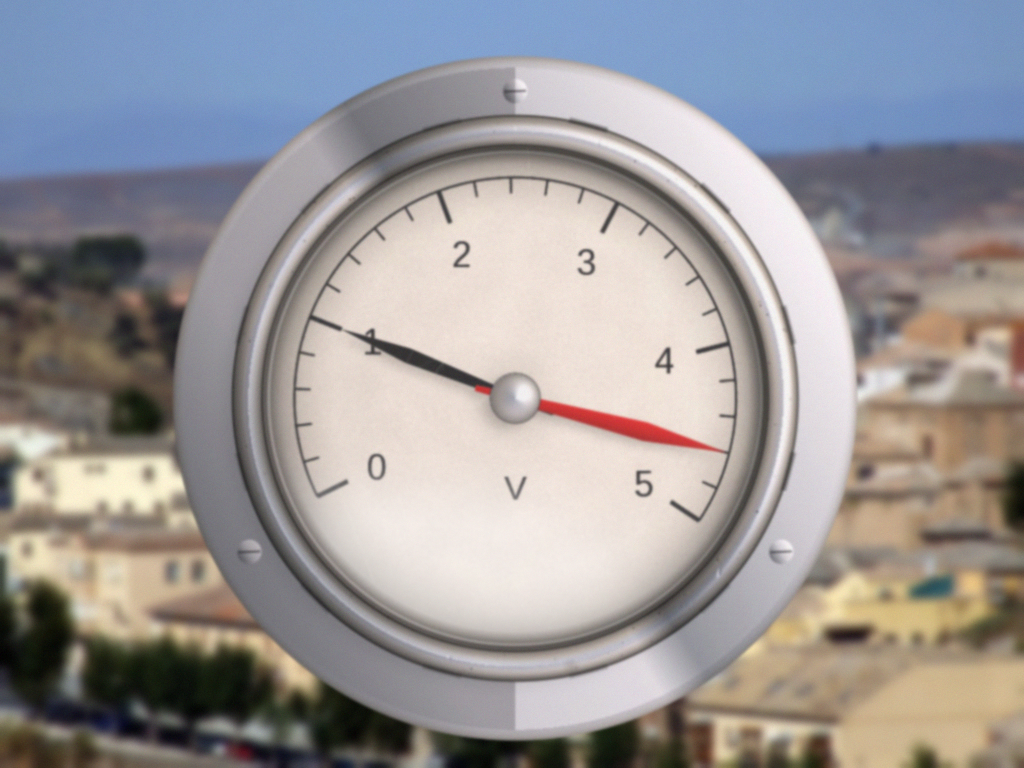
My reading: 4.6 V
